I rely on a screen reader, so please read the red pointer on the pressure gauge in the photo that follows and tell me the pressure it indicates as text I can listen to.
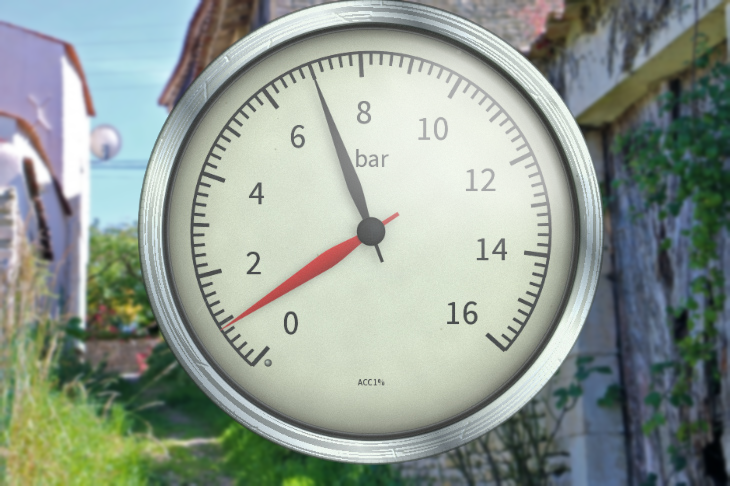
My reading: 0.9 bar
